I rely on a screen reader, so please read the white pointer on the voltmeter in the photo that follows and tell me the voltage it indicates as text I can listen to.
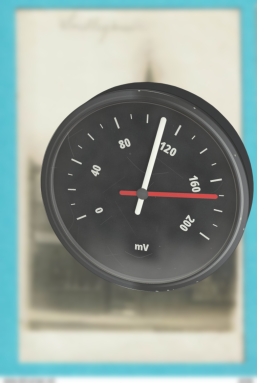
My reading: 110 mV
